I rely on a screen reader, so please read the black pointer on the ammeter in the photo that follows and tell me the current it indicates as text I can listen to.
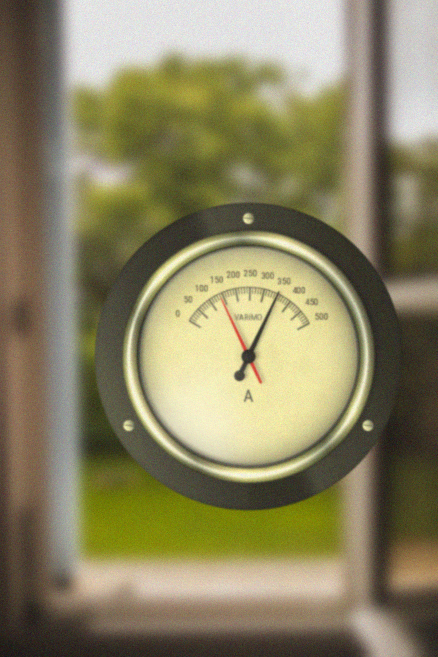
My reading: 350 A
